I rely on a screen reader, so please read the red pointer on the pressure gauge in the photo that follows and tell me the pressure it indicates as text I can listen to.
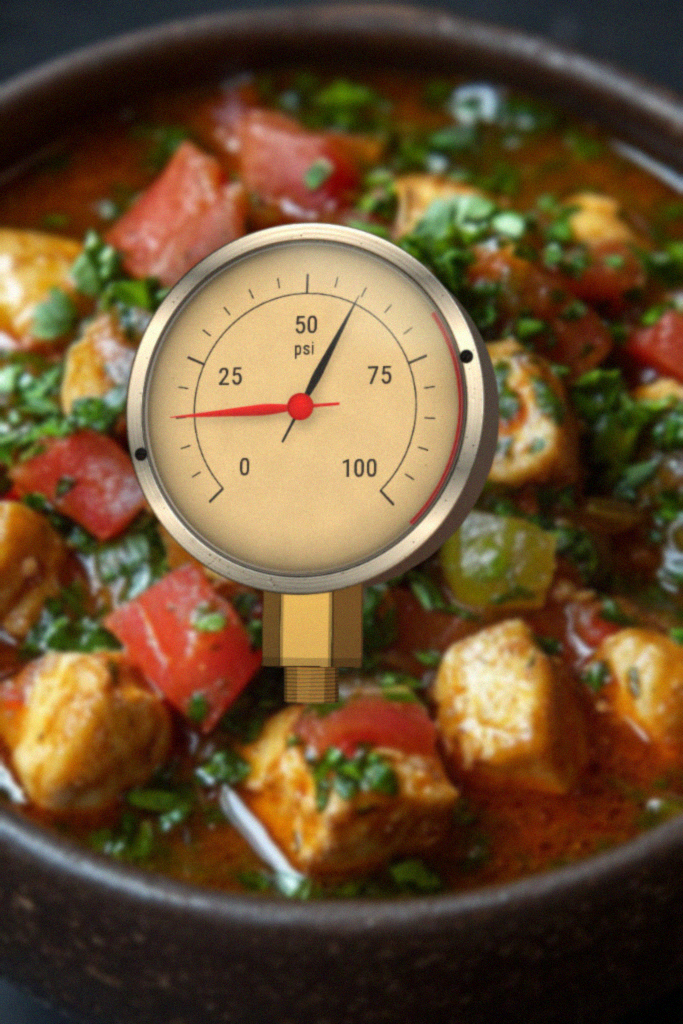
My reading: 15 psi
